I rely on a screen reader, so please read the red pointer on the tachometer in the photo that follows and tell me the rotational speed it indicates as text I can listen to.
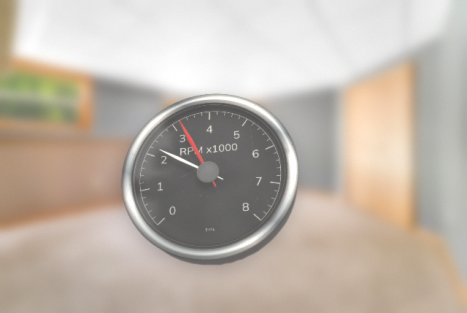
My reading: 3200 rpm
